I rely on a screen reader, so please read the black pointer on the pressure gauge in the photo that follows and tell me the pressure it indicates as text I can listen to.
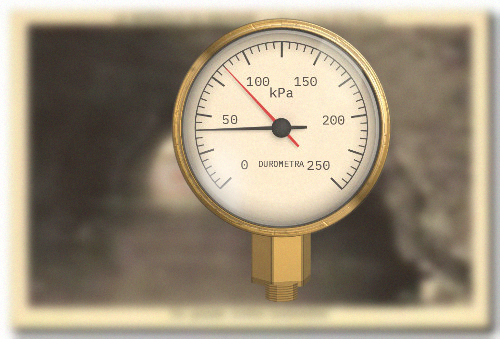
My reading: 40 kPa
